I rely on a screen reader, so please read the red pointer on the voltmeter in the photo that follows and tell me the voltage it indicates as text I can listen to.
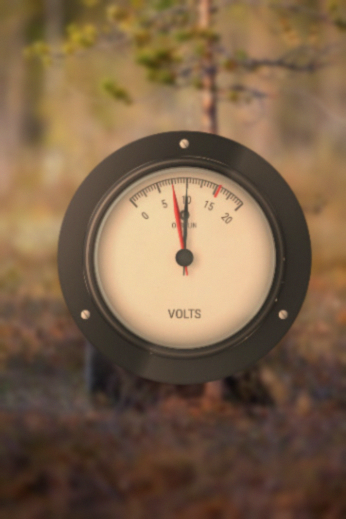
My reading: 7.5 V
